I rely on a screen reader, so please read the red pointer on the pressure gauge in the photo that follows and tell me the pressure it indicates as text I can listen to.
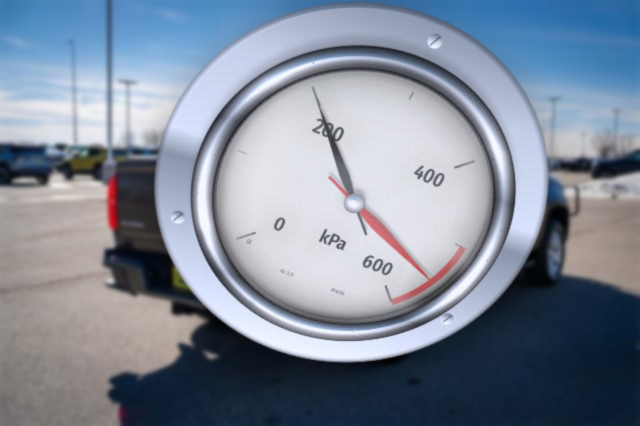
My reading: 550 kPa
